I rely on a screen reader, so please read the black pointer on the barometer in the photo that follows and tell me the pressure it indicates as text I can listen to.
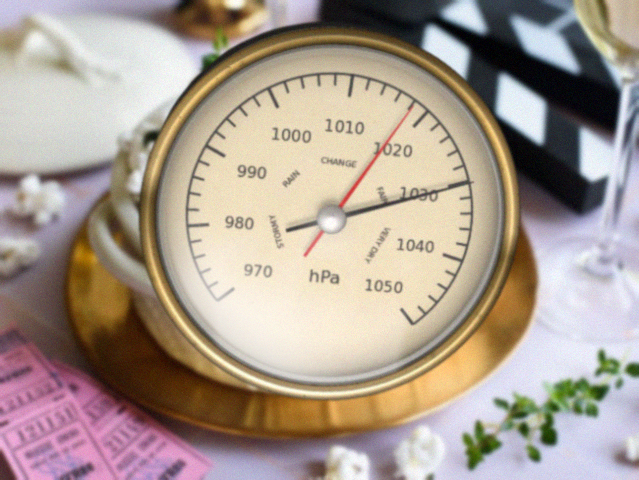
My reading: 1030 hPa
